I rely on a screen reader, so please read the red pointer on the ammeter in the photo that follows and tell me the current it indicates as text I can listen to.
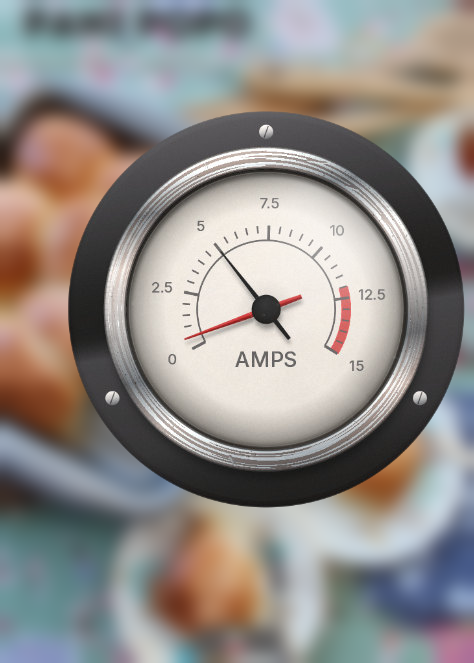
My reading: 0.5 A
